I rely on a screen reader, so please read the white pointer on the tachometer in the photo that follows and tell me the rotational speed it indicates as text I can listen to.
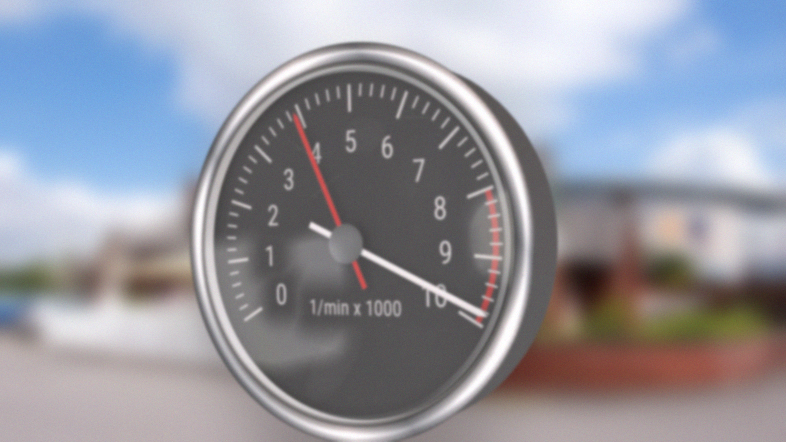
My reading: 9800 rpm
